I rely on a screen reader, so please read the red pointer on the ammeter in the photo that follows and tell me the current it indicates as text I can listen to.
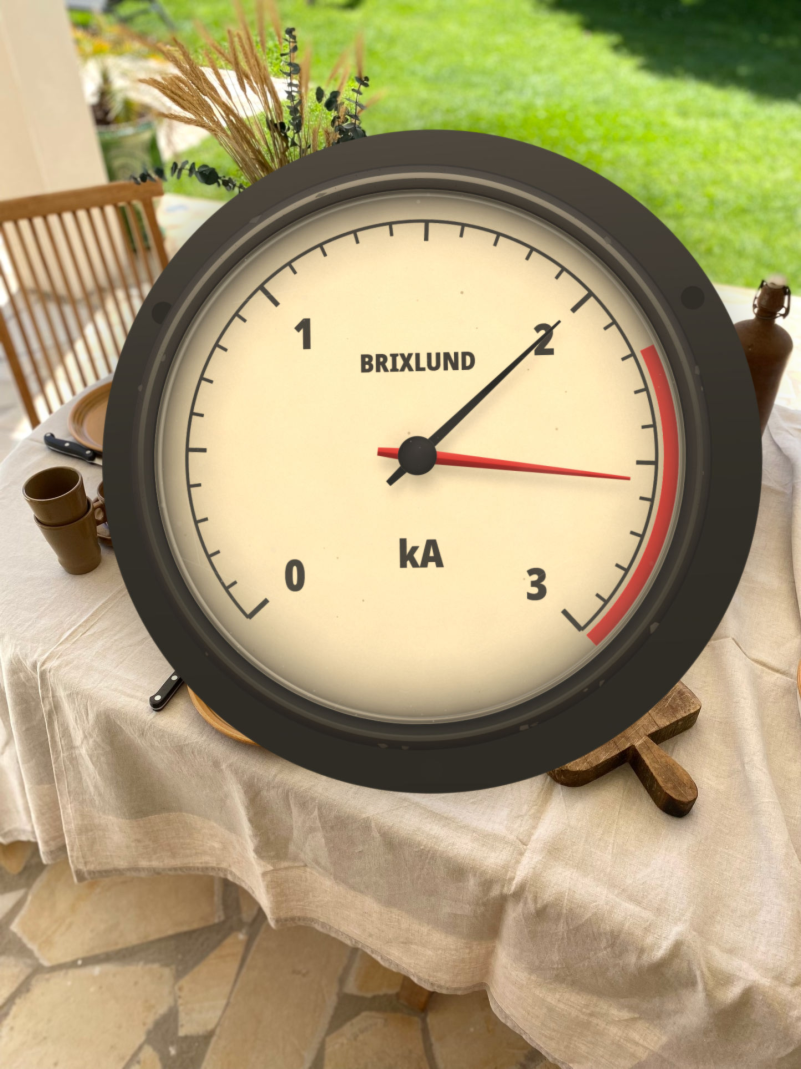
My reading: 2.55 kA
